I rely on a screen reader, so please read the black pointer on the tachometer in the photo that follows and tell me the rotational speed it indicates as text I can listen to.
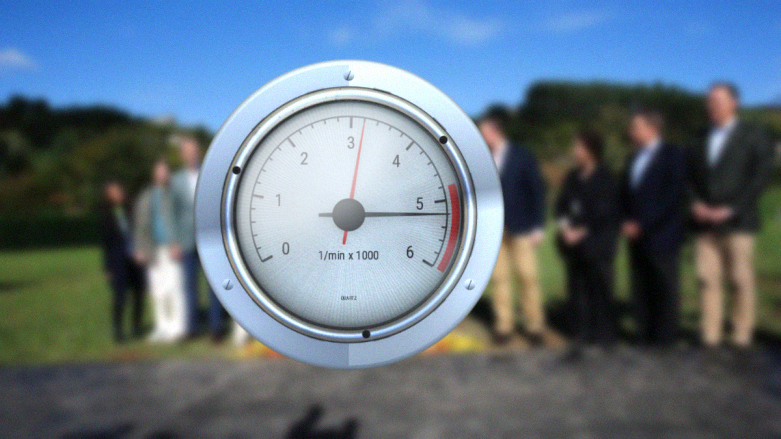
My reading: 5200 rpm
